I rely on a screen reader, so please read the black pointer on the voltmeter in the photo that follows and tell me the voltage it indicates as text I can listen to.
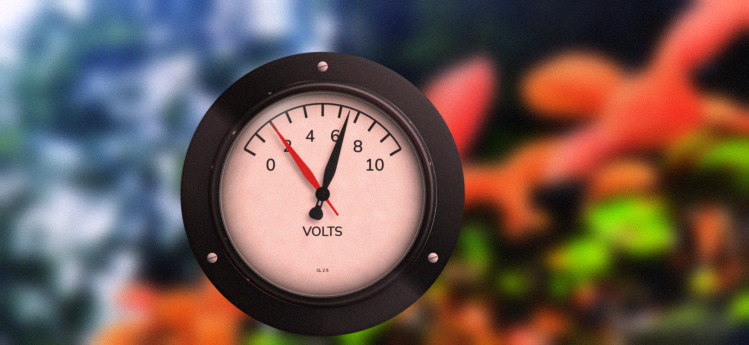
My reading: 6.5 V
